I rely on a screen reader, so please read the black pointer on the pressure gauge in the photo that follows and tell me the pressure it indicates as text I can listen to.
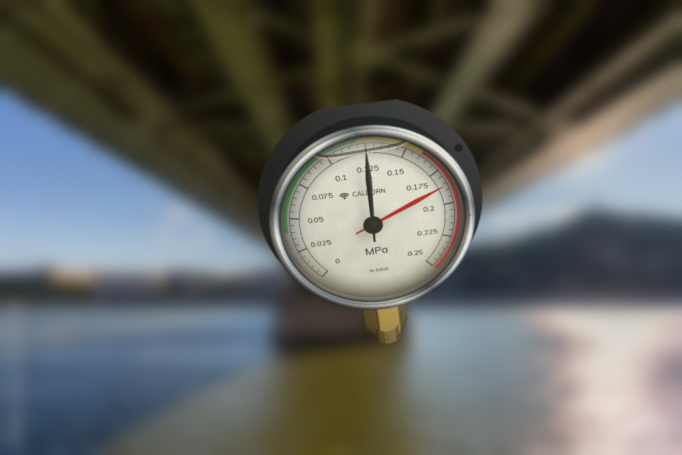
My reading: 0.125 MPa
